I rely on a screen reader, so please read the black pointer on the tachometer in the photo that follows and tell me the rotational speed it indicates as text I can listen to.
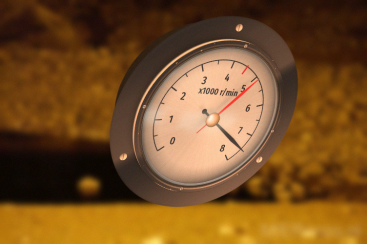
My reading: 7500 rpm
